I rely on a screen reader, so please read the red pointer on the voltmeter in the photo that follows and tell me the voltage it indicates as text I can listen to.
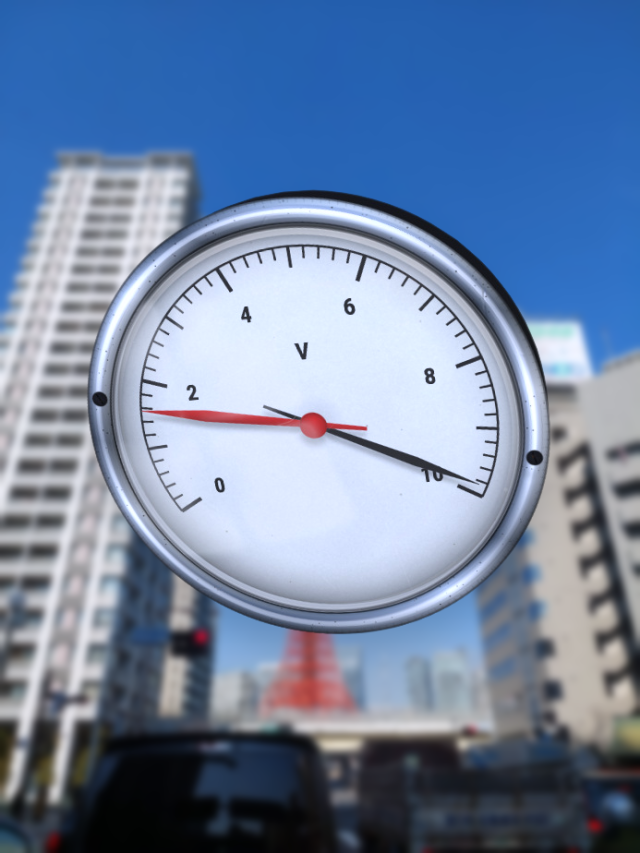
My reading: 1.6 V
